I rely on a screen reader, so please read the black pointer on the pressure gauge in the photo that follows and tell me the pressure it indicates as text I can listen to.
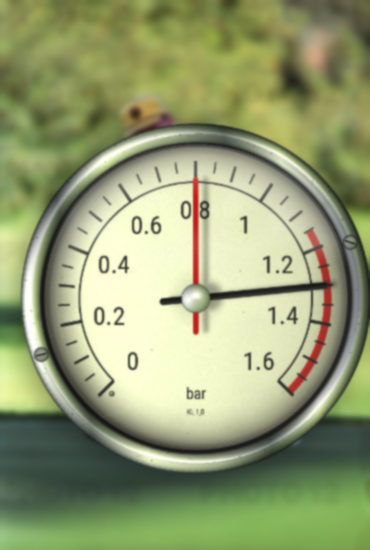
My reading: 1.3 bar
